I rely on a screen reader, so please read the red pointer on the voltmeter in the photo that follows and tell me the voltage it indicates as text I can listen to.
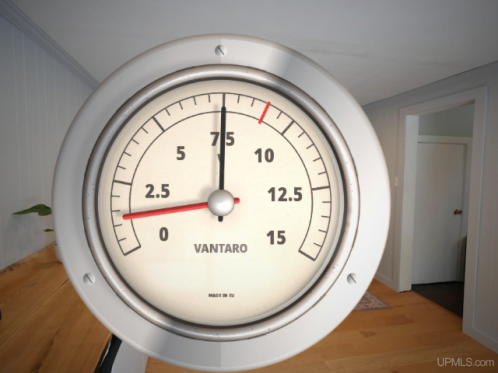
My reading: 1.25 V
